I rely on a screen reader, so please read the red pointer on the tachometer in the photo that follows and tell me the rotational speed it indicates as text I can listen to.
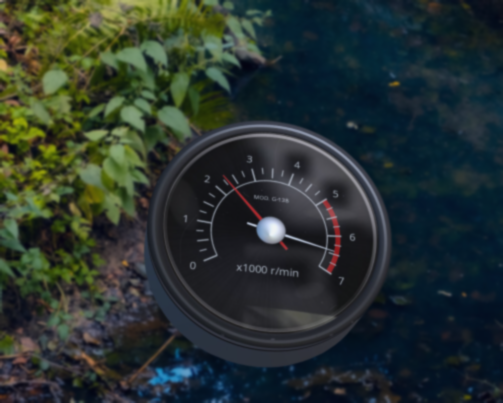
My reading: 2250 rpm
